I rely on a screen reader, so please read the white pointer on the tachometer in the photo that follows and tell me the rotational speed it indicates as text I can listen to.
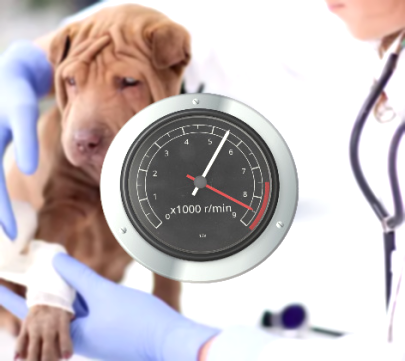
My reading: 5500 rpm
